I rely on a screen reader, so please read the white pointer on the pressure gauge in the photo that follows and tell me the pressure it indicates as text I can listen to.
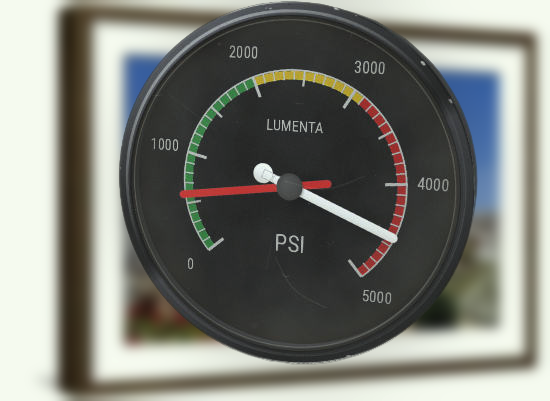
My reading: 4500 psi
